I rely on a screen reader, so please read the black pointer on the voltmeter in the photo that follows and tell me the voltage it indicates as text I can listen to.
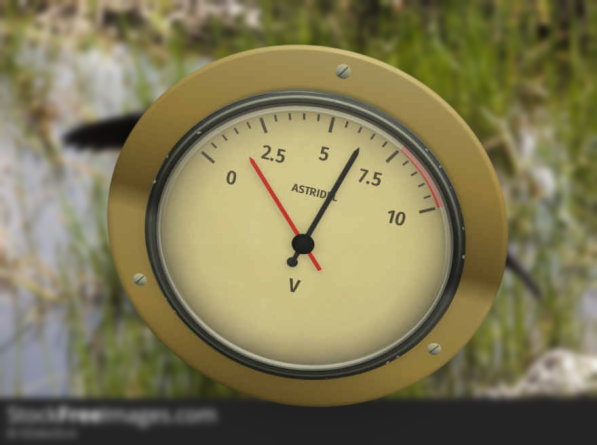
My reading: 6.25 V
